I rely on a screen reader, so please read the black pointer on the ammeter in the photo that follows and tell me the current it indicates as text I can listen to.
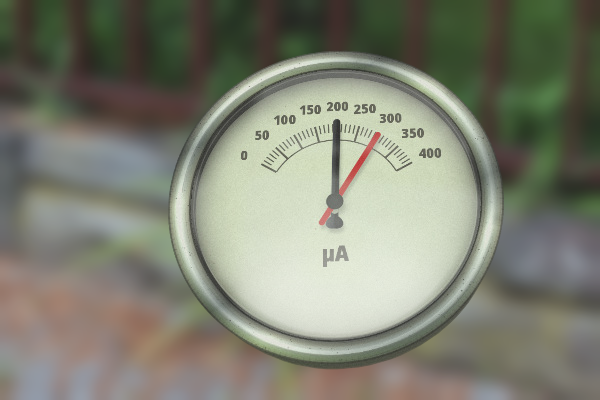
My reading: 200 µA
